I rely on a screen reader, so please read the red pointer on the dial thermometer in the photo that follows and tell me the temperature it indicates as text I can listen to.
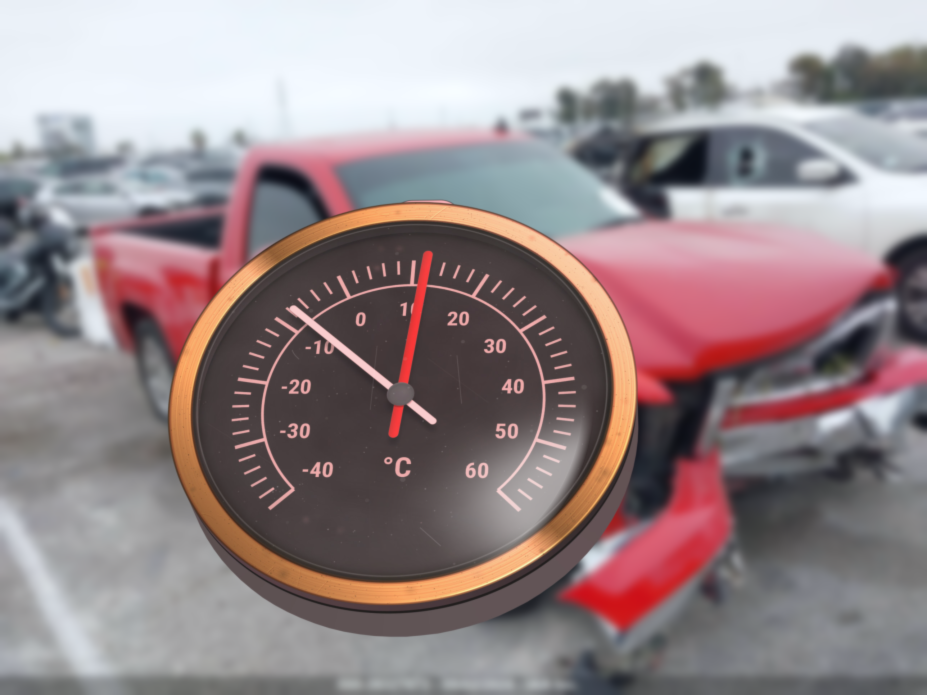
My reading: 12 °C
